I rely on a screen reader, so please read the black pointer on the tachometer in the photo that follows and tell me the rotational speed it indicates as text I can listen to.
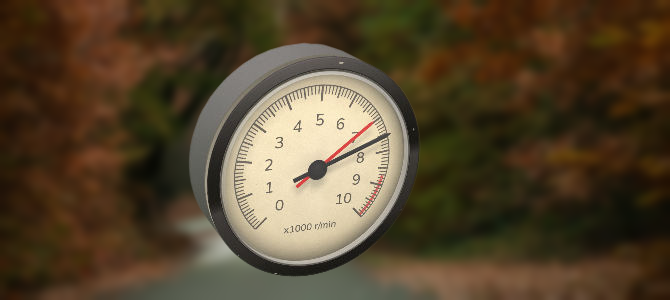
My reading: 7500 rpm
